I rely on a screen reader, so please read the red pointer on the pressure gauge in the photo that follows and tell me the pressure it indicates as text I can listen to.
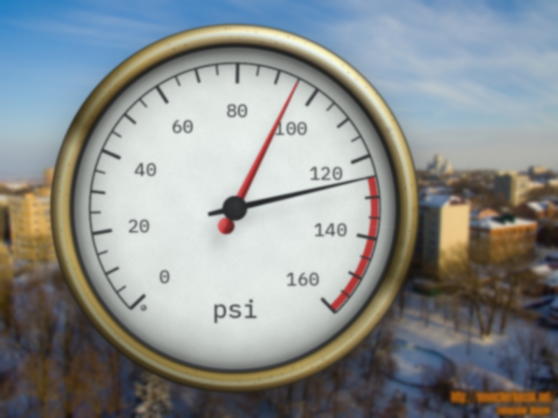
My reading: 95 psi
